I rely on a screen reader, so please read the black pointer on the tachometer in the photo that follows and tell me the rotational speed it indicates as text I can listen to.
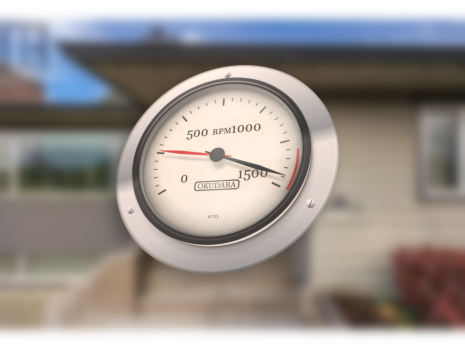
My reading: 1450 rpm
